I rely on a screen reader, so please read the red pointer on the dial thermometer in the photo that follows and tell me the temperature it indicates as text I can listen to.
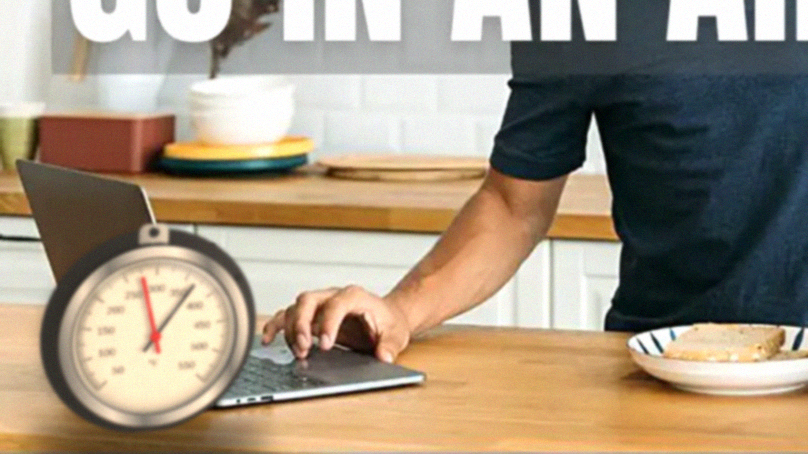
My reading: 275 °F
